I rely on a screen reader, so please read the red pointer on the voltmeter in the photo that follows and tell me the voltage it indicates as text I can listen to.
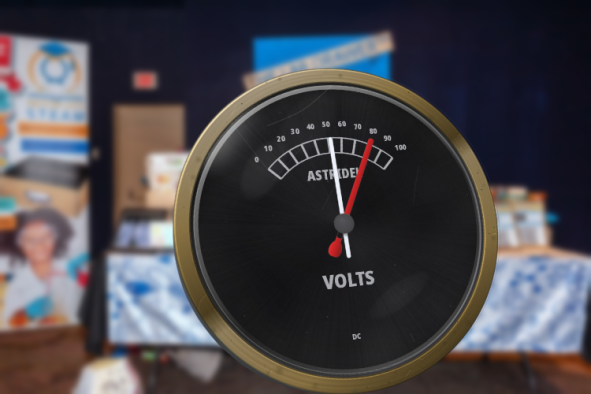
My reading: 80 V
